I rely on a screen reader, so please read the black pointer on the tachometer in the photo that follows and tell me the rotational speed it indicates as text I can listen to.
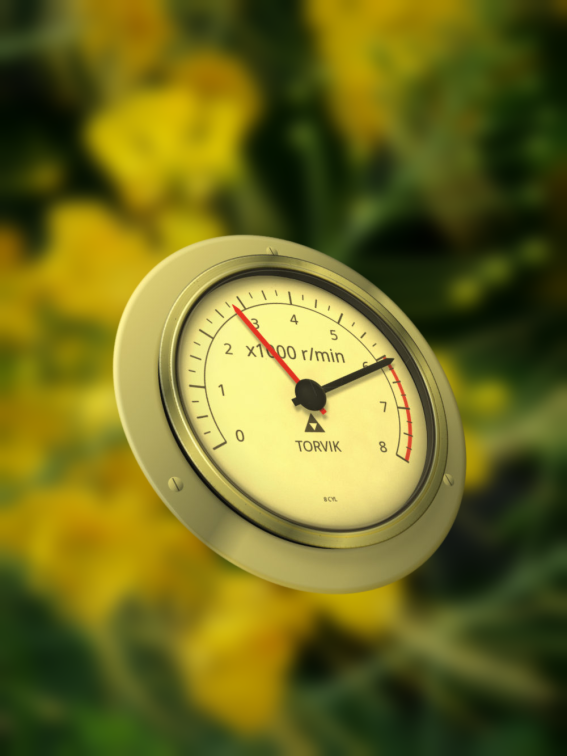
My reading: 6125 rpm
